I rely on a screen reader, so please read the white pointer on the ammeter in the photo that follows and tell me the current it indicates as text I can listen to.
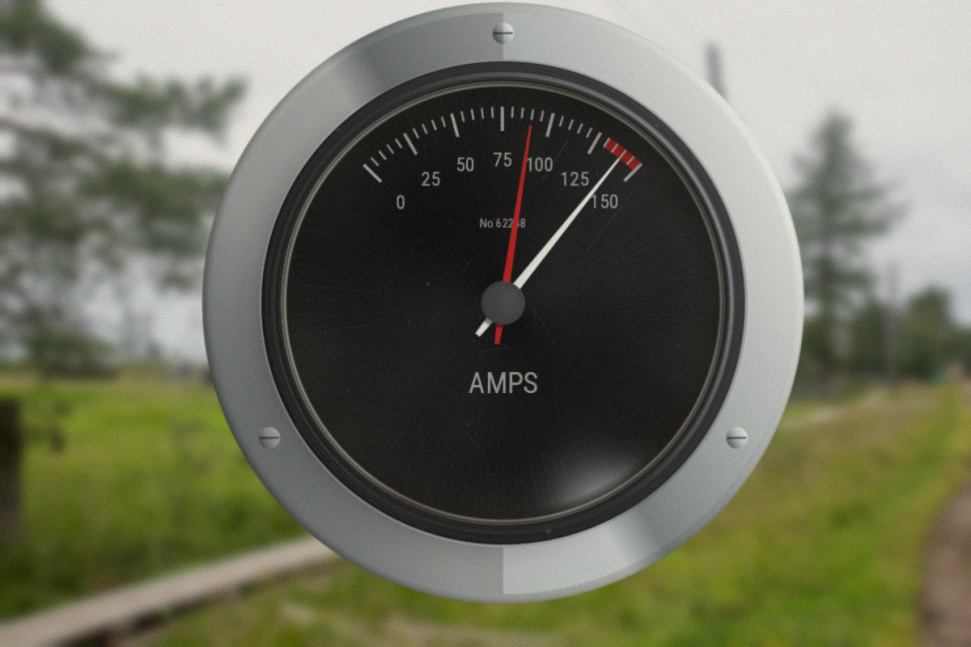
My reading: 140 A
